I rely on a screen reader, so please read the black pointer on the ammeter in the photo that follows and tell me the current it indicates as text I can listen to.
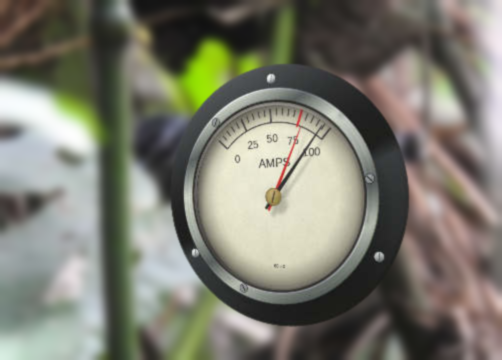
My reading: 95 A
